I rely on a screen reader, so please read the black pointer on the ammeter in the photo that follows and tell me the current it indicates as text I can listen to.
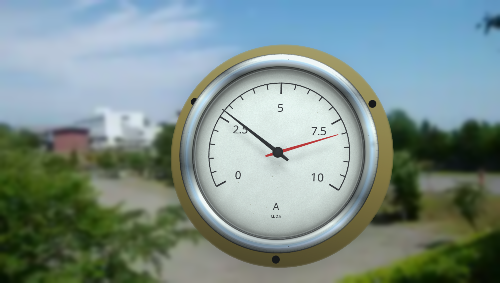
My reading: 2.75 A
